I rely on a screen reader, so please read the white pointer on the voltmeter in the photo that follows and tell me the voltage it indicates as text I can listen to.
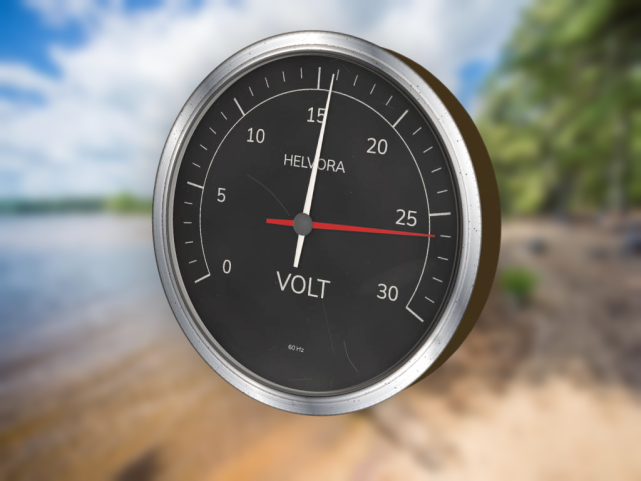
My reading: 16 V
